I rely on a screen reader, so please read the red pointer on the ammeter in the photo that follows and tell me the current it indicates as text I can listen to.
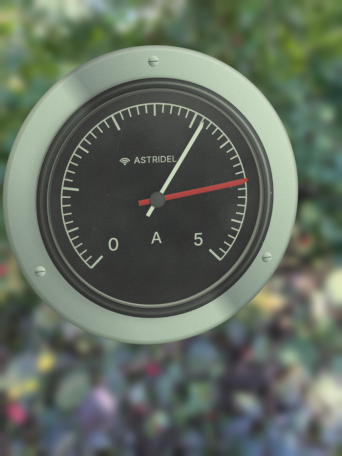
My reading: 4 A
